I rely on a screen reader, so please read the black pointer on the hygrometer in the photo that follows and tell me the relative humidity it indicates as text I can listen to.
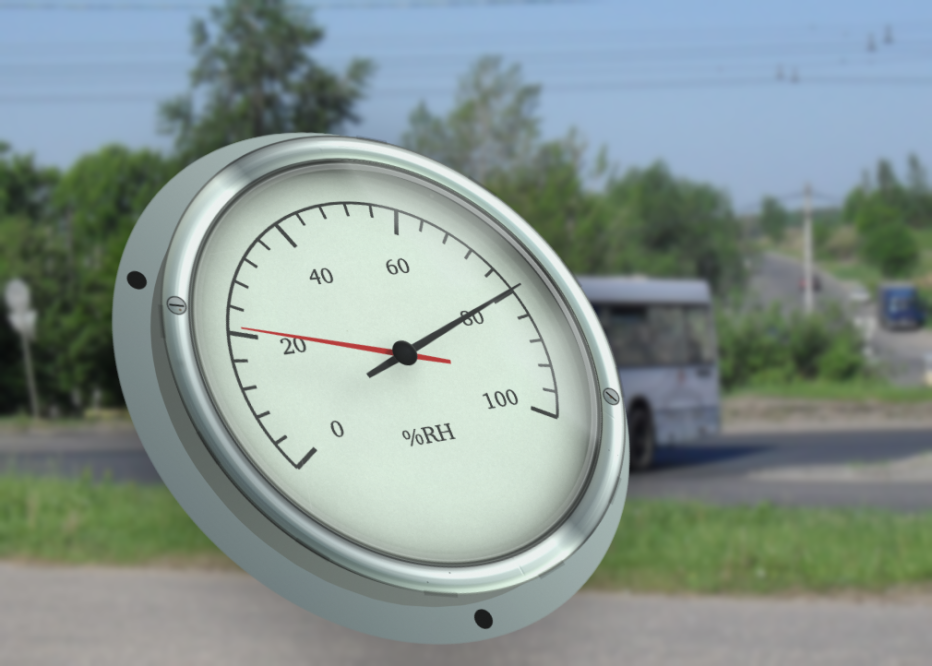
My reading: 80 %
